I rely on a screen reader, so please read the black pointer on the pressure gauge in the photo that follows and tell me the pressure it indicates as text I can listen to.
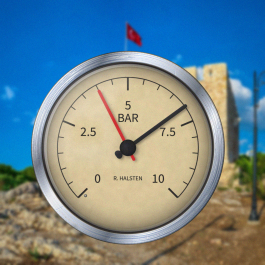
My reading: 7 bar
